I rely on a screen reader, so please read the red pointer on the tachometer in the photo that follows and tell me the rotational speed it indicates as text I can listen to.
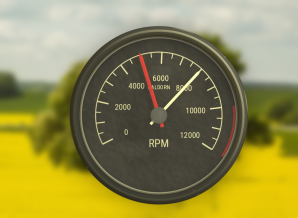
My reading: 5000 rpm
